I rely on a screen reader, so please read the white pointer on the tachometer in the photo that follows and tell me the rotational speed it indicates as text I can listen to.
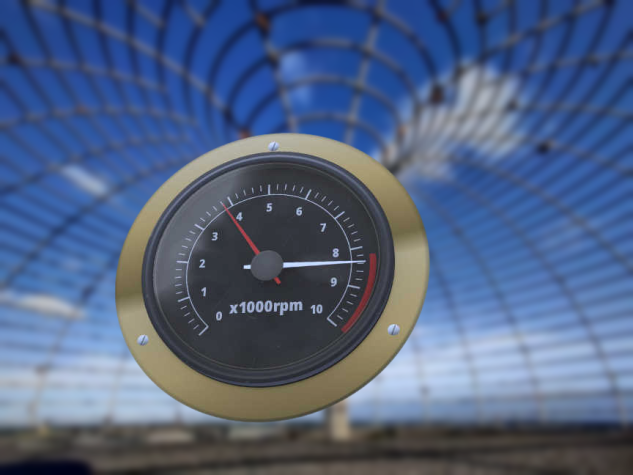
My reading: 8400 rpm
